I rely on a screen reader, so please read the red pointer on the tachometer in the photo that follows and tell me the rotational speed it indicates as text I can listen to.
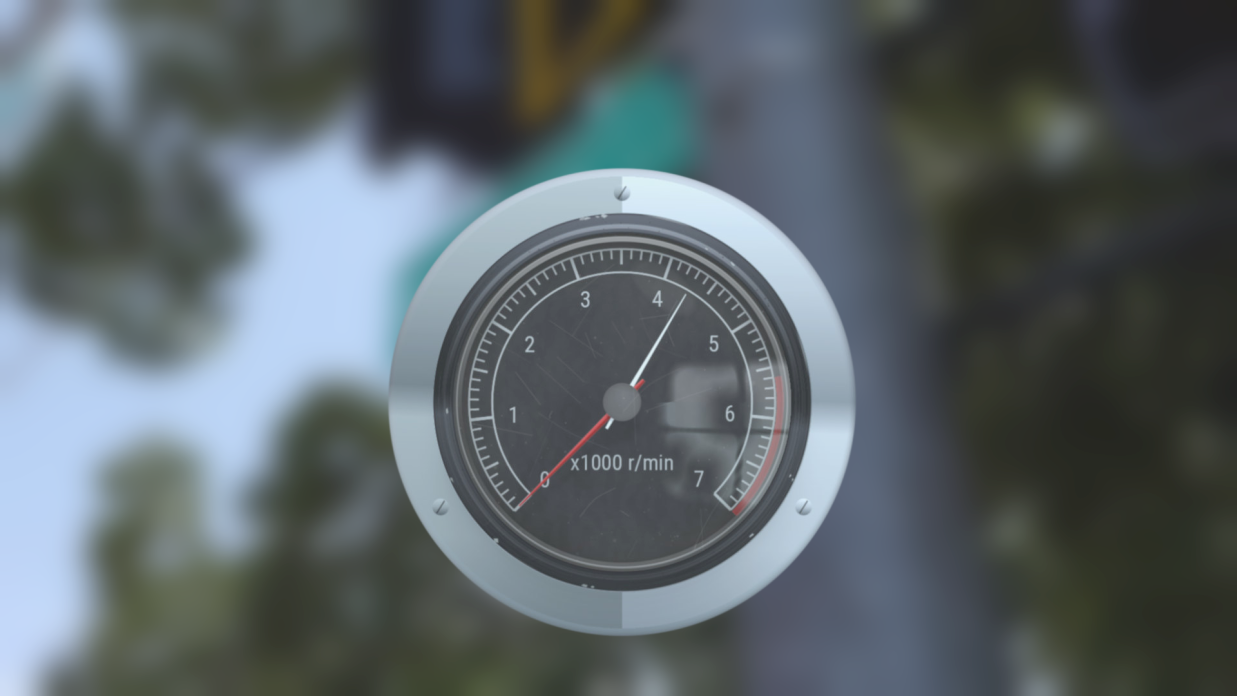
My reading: 0 rpm
